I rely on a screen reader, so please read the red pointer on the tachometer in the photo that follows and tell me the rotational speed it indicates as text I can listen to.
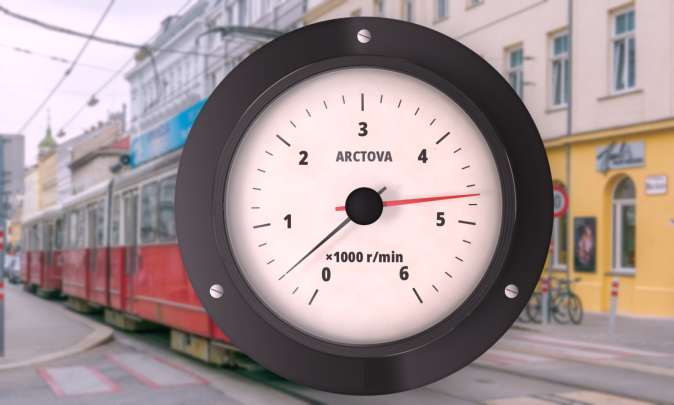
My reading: 4700 rpm
